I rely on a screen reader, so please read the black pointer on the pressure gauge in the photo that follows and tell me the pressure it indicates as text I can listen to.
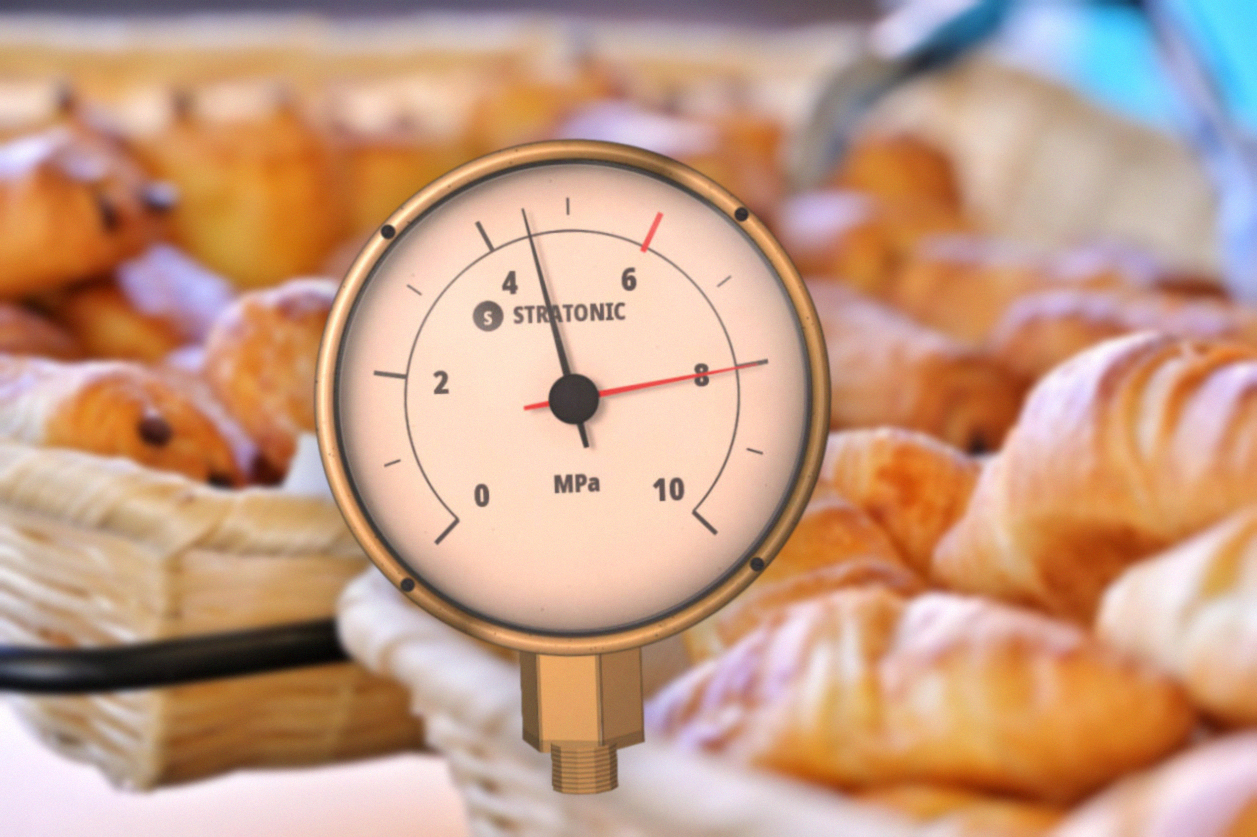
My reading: 4.5 MPa
